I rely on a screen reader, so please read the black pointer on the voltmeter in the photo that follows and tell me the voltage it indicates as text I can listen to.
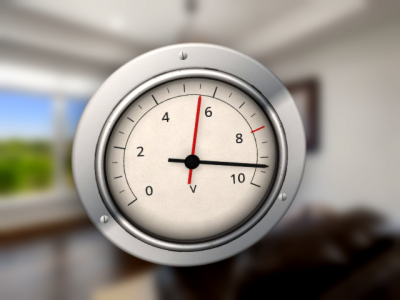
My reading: 9.25 V
